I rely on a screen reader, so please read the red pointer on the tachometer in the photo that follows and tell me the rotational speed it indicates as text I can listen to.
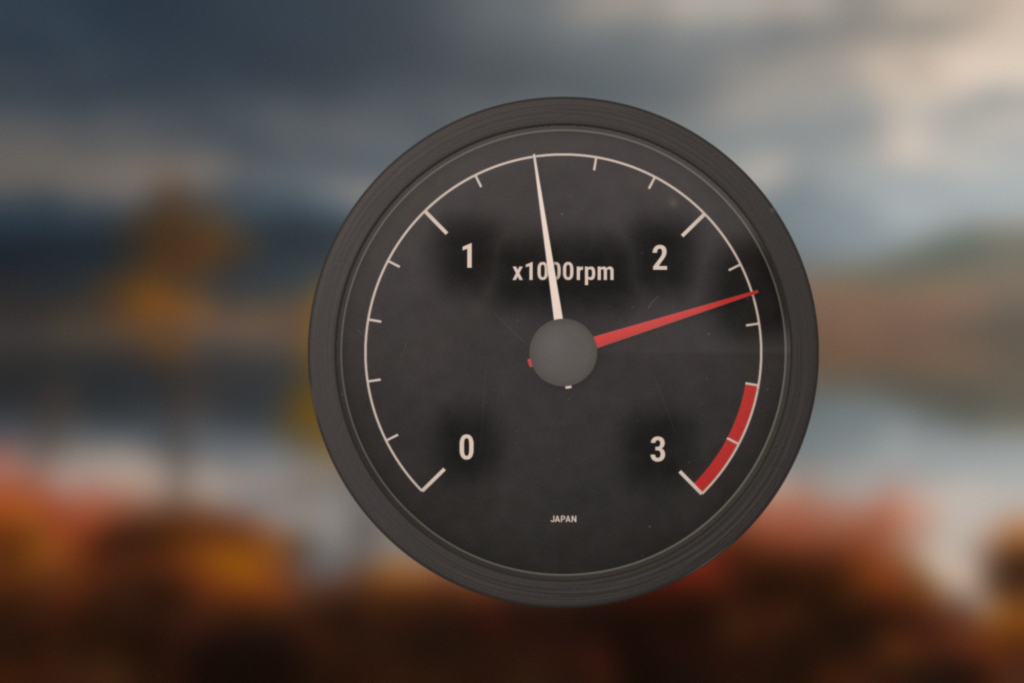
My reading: 2300 rpm
